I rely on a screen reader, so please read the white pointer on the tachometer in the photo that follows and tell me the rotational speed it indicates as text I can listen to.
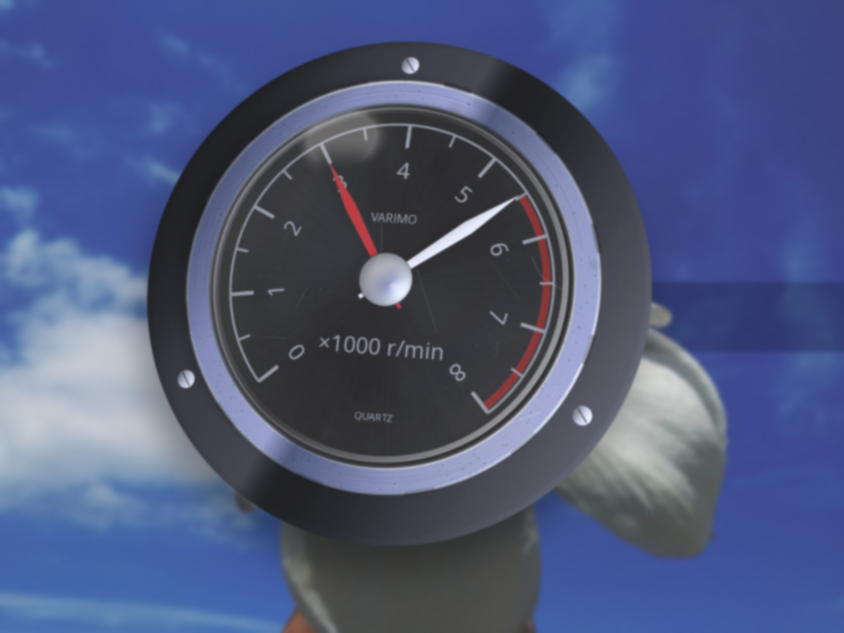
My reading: 5500 rpm
